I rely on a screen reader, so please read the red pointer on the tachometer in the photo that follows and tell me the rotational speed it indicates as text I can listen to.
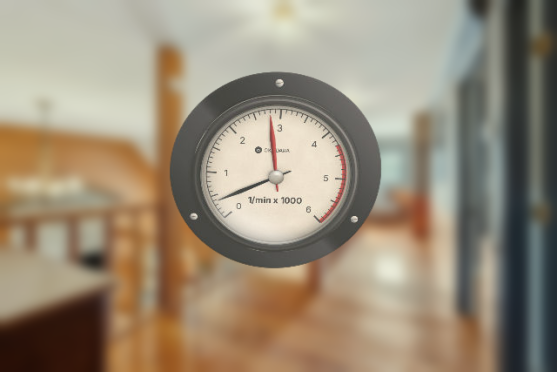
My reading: 2800 rpm
